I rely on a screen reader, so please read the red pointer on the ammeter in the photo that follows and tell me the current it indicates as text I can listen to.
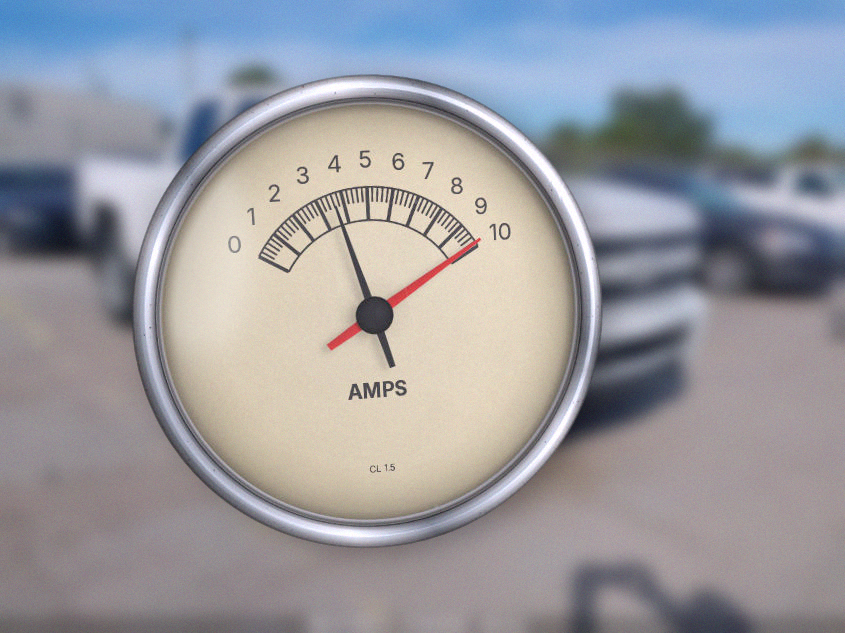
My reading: 9.8 A
